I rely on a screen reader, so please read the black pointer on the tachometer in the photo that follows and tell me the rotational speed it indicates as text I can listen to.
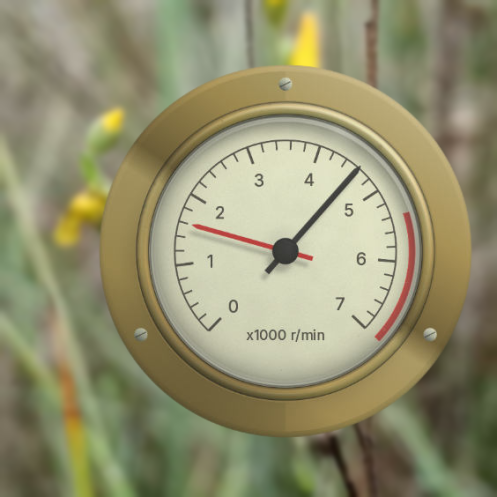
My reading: 4600 rpm
